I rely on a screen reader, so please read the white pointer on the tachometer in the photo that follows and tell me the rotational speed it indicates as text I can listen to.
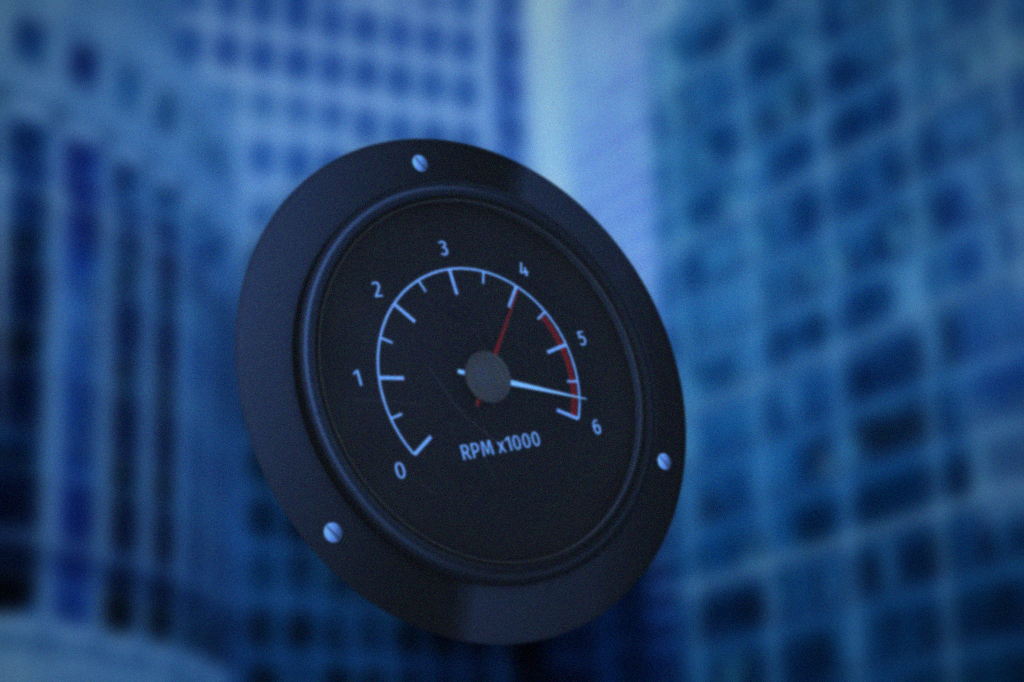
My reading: 5750 rpm
